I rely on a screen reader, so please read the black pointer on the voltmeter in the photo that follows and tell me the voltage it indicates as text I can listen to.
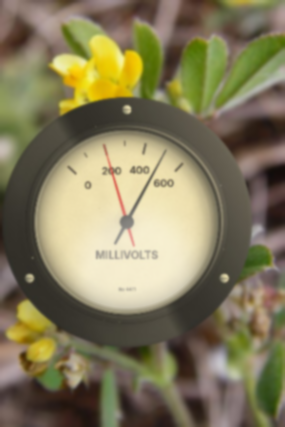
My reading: 500 mV
